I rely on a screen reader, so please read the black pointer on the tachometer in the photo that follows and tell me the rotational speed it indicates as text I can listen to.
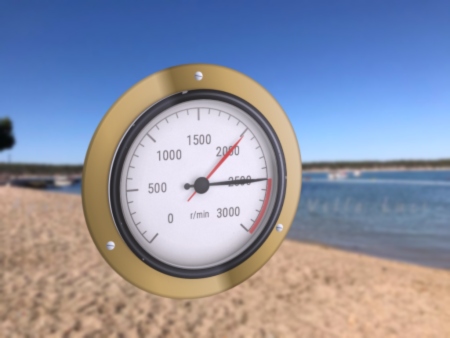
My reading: 2500 rpm
